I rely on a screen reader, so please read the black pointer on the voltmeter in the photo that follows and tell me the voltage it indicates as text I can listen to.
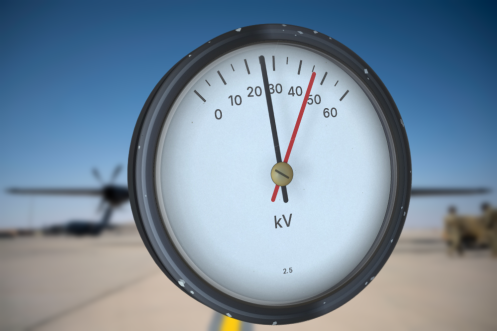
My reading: 25 kV
